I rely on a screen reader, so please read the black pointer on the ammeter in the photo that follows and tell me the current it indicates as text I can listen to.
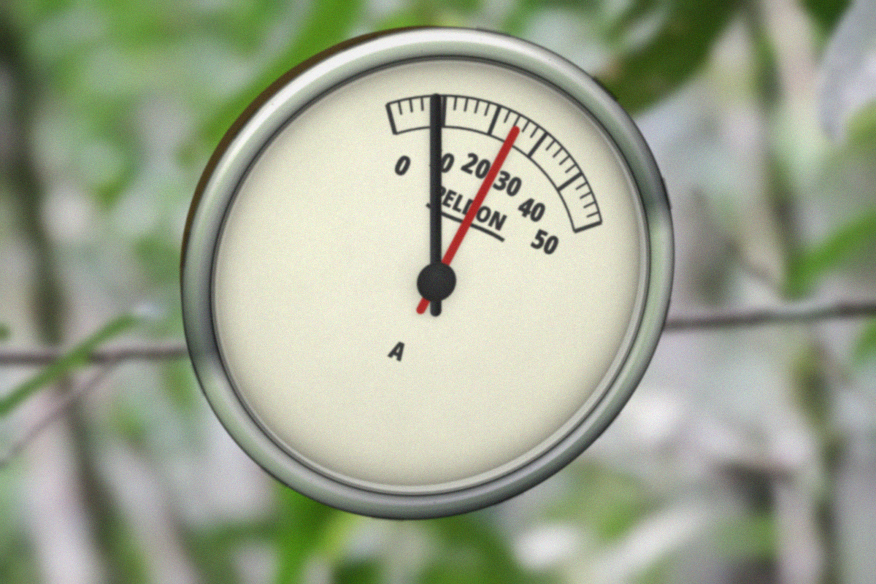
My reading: 8 A
